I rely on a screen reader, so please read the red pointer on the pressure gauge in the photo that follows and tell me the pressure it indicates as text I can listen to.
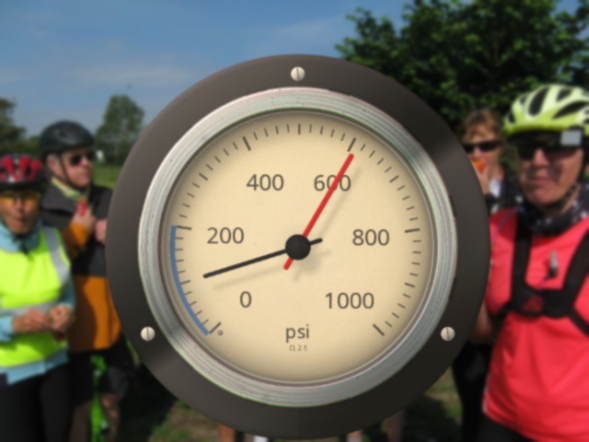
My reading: 610 psi
